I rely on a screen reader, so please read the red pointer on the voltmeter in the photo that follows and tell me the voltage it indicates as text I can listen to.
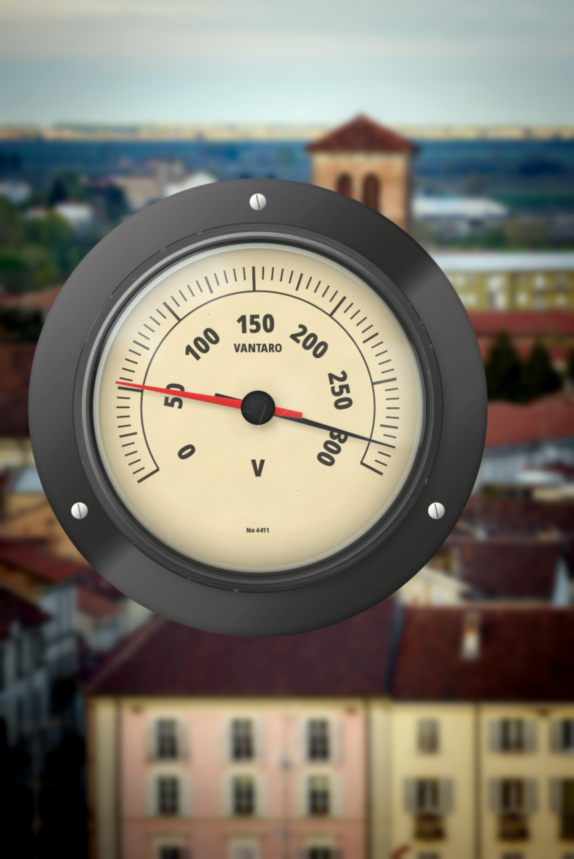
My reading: 52.5 V
